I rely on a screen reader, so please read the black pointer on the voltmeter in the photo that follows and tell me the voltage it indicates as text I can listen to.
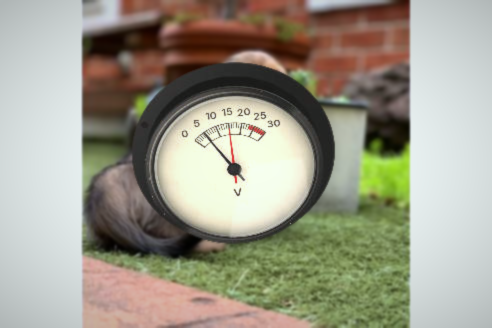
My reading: 5 V
